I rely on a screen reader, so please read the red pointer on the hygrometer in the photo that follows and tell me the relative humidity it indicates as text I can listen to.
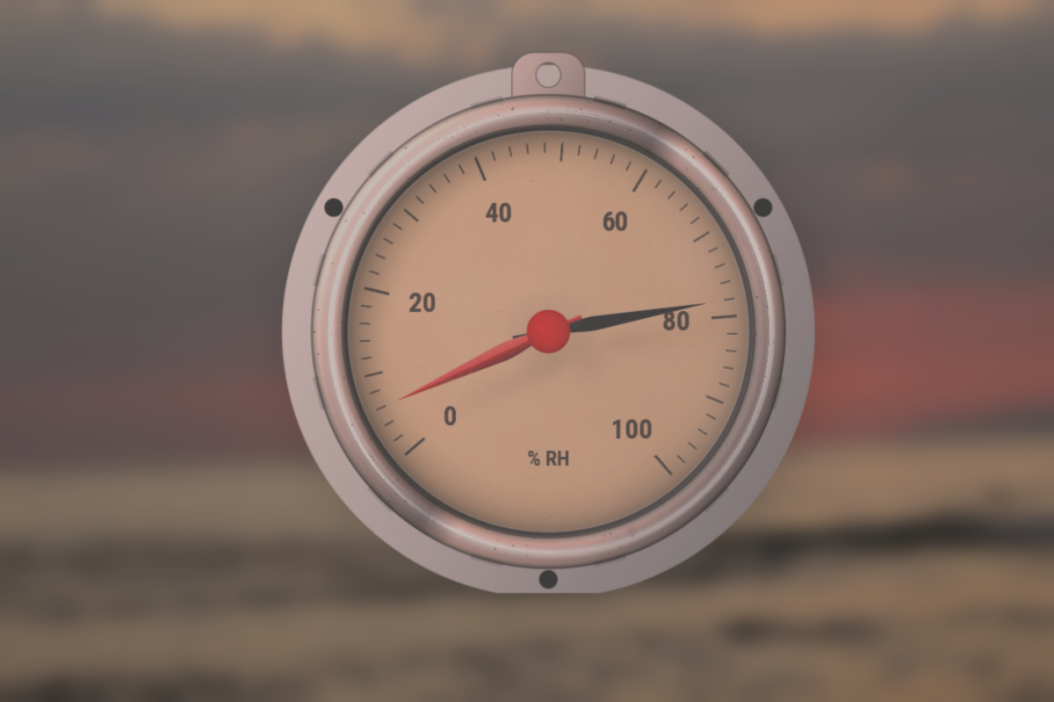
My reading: 6 %
